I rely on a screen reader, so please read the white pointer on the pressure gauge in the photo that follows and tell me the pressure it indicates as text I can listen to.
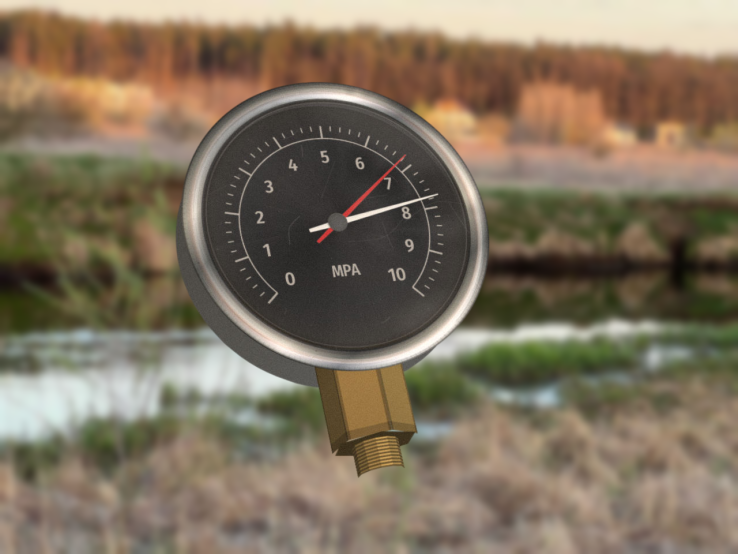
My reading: 7.8 MPa
